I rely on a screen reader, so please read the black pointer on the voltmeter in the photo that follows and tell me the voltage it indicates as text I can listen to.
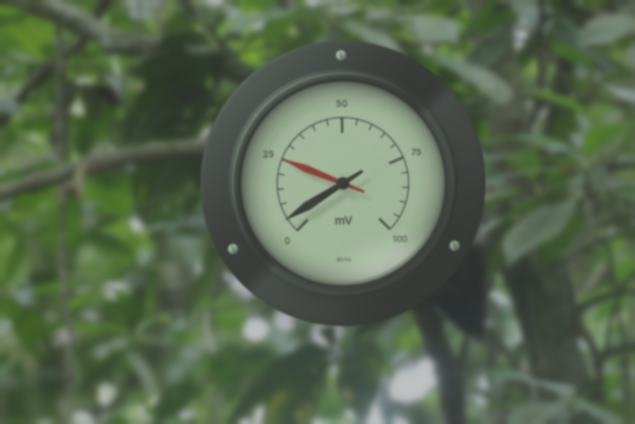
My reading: 5 mV
